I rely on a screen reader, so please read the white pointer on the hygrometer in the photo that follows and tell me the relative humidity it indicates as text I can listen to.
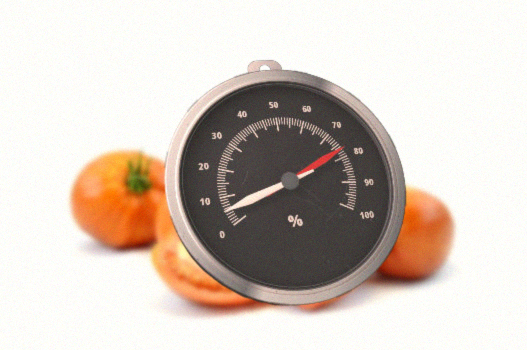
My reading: 5 %
